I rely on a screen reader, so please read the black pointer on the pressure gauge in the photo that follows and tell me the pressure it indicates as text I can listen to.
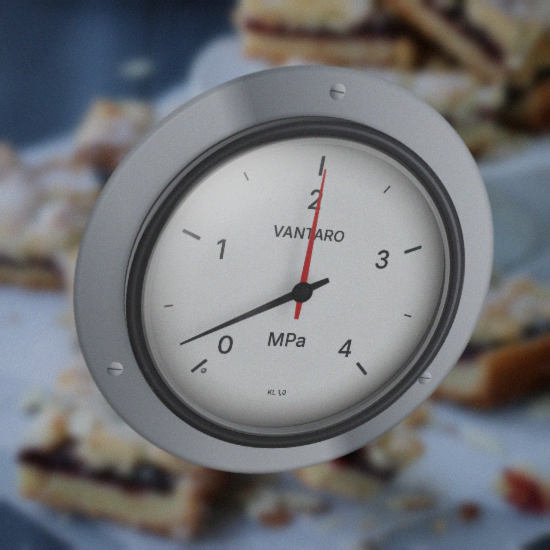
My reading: 0.25 MPa
